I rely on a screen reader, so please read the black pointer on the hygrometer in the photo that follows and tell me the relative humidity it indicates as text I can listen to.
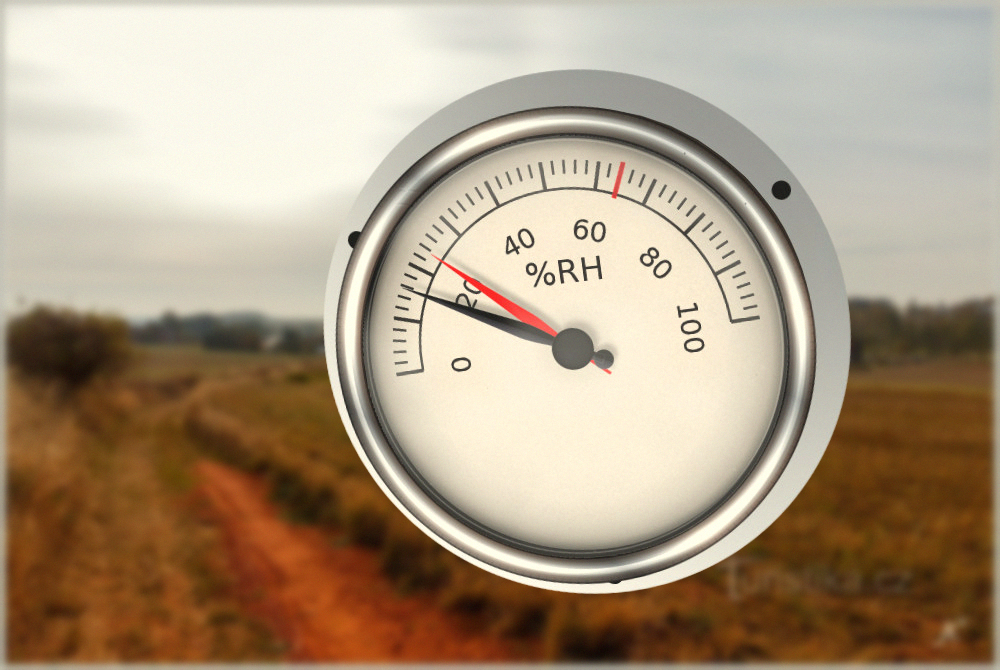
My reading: 16 %
